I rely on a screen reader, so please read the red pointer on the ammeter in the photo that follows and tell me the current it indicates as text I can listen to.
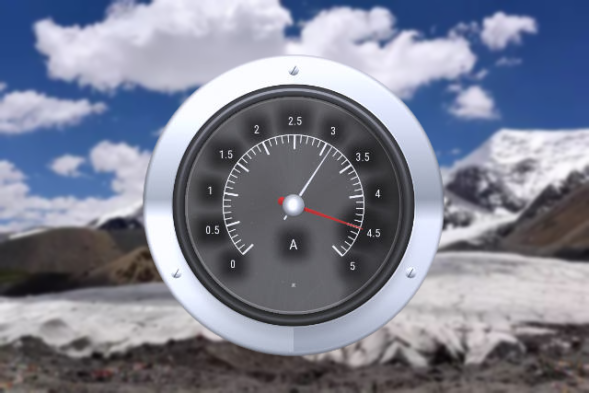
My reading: 4.5 A
